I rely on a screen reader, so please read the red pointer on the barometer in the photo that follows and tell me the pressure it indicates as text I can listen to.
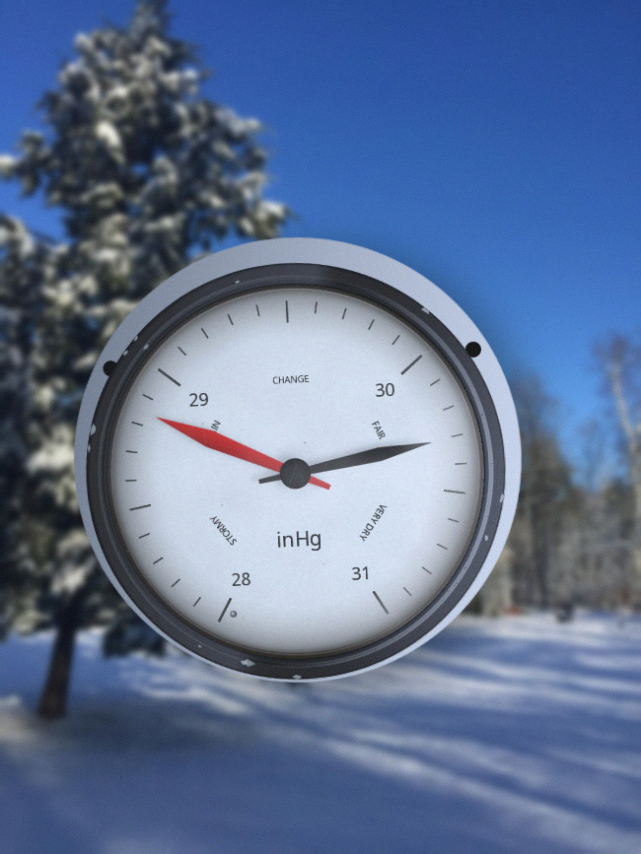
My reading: 28.85 inHg
